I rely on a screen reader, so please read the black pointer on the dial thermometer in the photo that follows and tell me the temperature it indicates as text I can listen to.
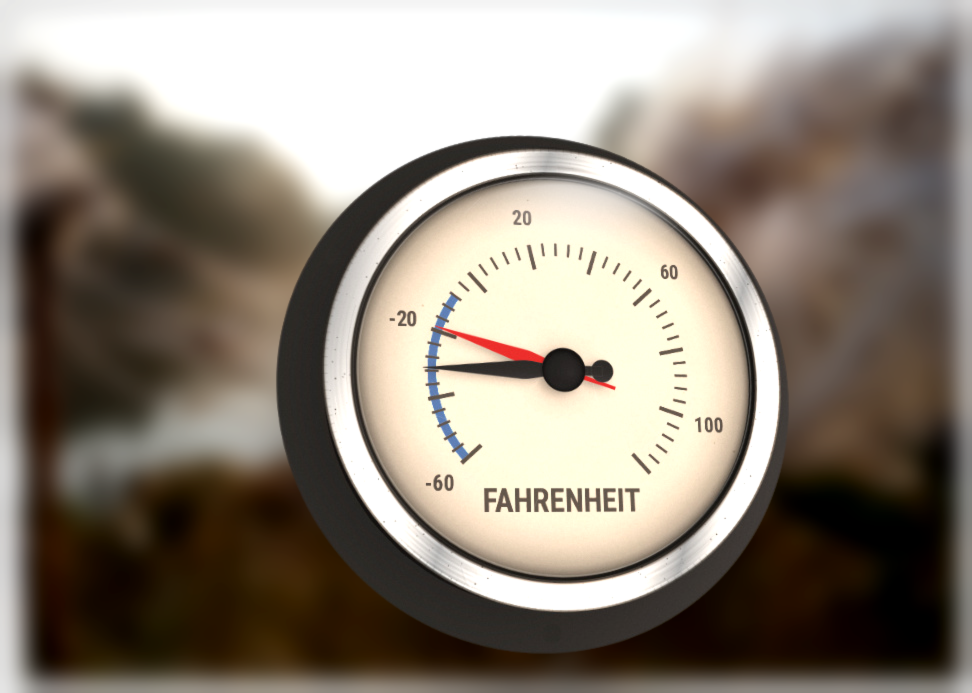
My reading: -32 °F
